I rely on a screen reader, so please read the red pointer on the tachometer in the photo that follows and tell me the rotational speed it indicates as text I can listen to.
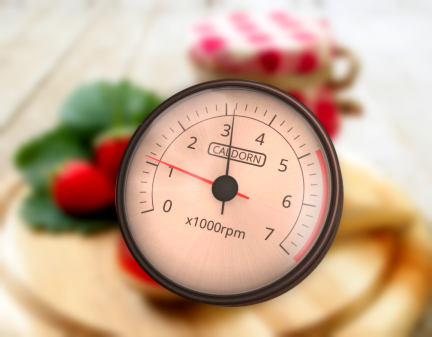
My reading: 1100 rpm
